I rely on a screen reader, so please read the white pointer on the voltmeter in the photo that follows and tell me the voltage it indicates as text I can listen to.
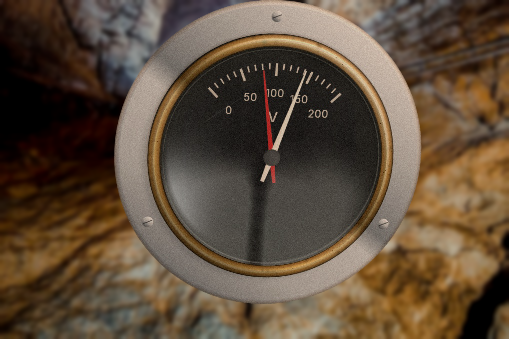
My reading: 140 V
